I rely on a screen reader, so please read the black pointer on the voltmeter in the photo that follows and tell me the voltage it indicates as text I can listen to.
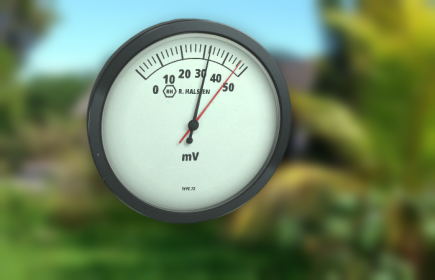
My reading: 32 mV
